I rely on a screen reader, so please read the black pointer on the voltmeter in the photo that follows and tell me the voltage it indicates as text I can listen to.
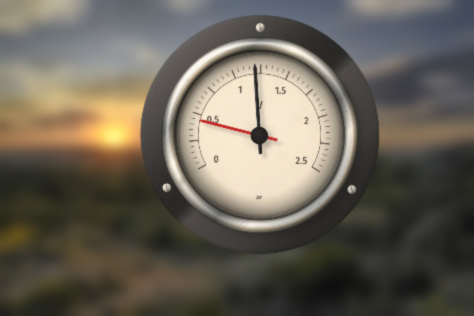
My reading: 1.2 V
